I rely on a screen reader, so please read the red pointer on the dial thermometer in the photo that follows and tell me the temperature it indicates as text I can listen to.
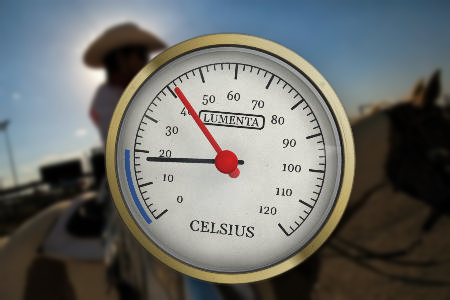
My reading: 42 °C
